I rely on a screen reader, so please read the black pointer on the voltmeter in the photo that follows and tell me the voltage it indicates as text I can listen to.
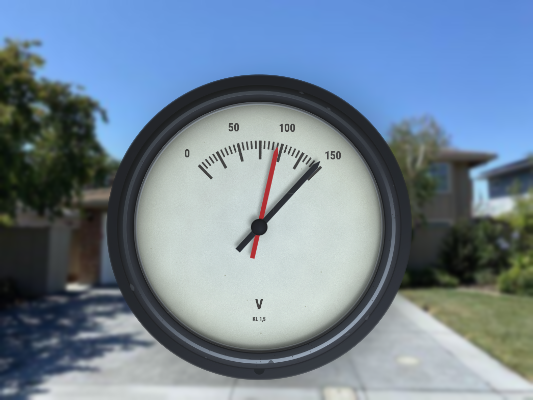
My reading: 145 V
